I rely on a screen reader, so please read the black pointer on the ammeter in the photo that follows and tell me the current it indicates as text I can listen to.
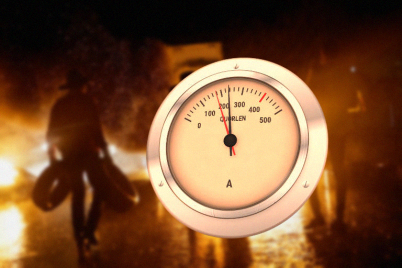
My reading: 240 A
